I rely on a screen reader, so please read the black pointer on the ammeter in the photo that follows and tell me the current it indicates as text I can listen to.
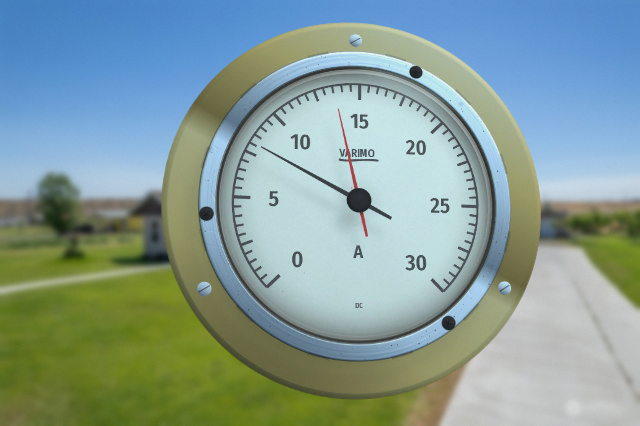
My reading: 8 A
